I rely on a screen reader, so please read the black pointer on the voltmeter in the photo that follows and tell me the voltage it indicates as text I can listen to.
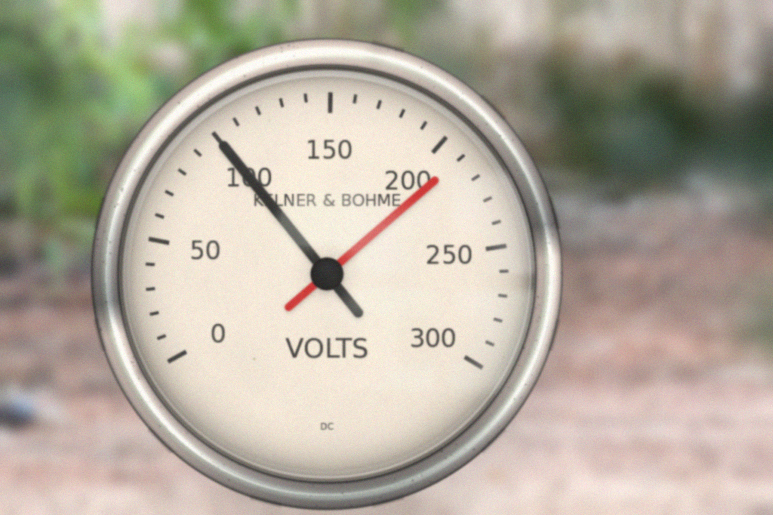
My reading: 100 V
